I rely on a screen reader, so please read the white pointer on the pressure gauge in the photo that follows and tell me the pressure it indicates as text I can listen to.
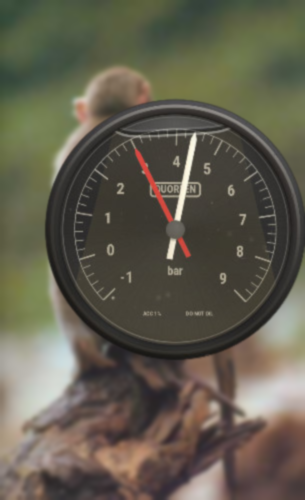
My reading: 4.4 bar
